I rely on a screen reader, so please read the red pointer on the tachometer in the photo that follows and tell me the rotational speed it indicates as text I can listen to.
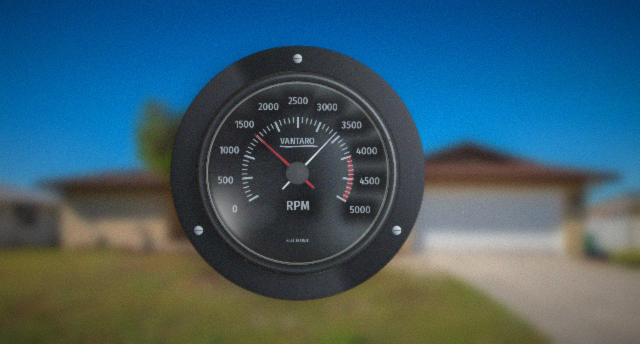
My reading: 1500 rpm
